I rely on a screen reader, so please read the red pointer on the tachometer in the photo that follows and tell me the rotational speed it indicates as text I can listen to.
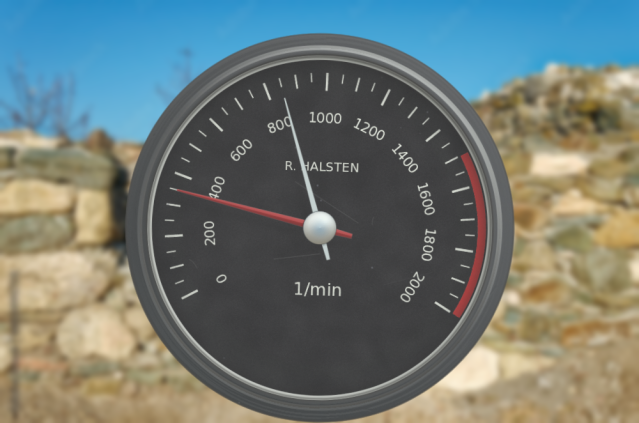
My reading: 350 rpm
